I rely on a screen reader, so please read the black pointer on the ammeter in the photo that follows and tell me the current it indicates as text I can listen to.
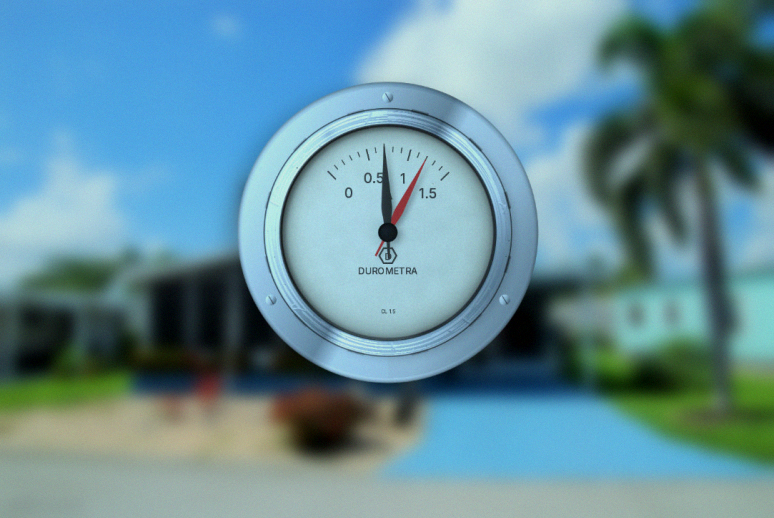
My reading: 0.7 A
